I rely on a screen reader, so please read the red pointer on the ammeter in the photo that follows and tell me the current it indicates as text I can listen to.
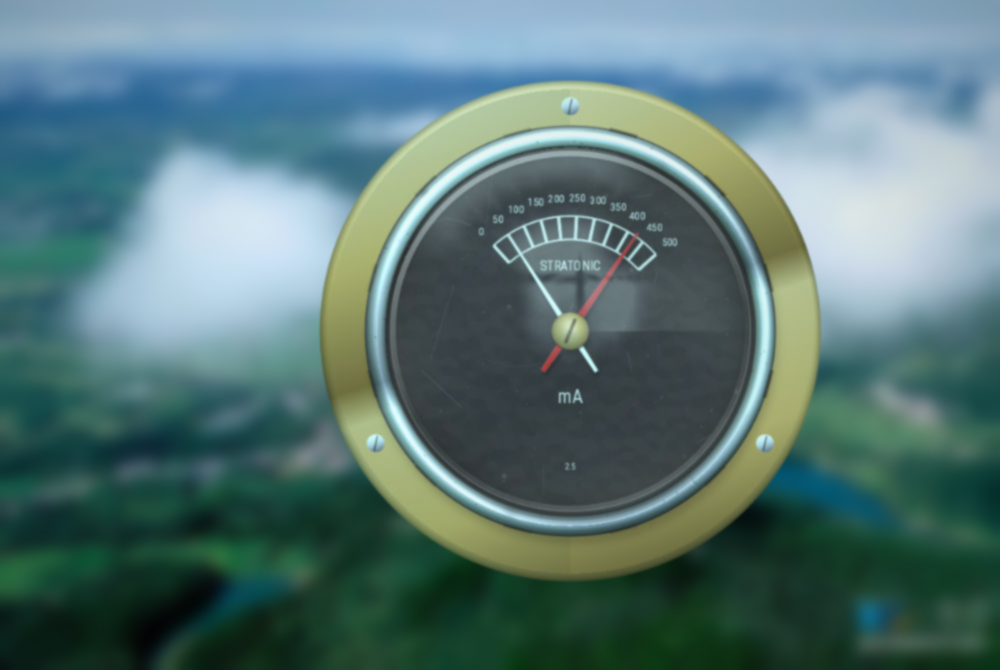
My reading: 425 mA
